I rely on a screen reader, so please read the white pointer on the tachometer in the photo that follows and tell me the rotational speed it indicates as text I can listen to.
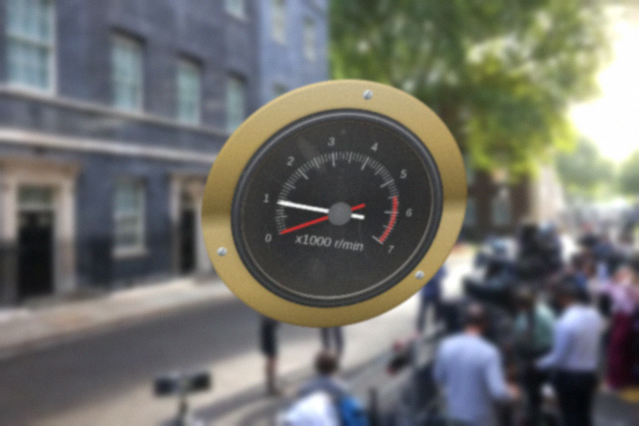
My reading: 1000 rpm
